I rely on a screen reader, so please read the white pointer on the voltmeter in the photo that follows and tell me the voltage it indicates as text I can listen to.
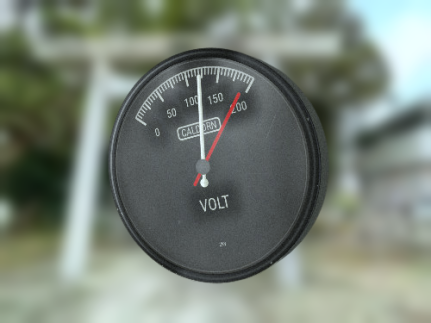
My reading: 125 V
